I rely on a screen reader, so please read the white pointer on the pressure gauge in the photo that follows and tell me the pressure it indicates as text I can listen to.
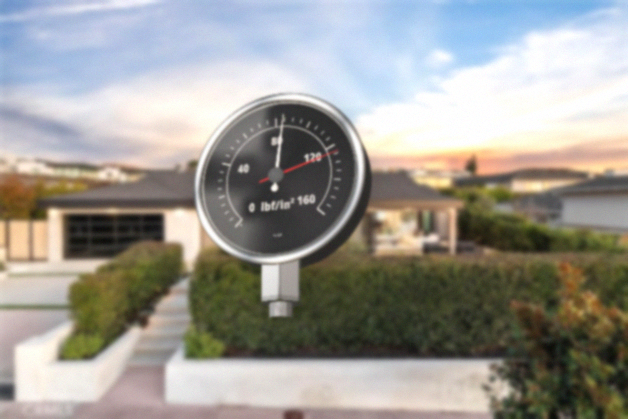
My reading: 85 psi
